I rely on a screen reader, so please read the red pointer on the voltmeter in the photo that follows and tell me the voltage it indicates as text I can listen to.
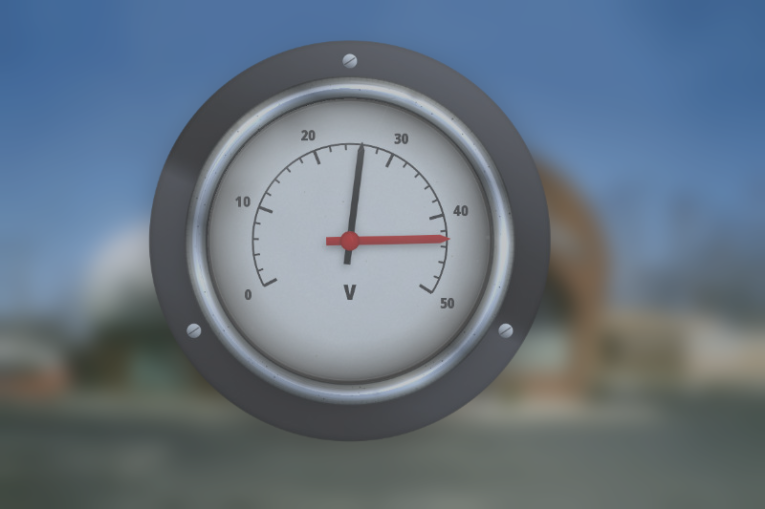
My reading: 43 V
